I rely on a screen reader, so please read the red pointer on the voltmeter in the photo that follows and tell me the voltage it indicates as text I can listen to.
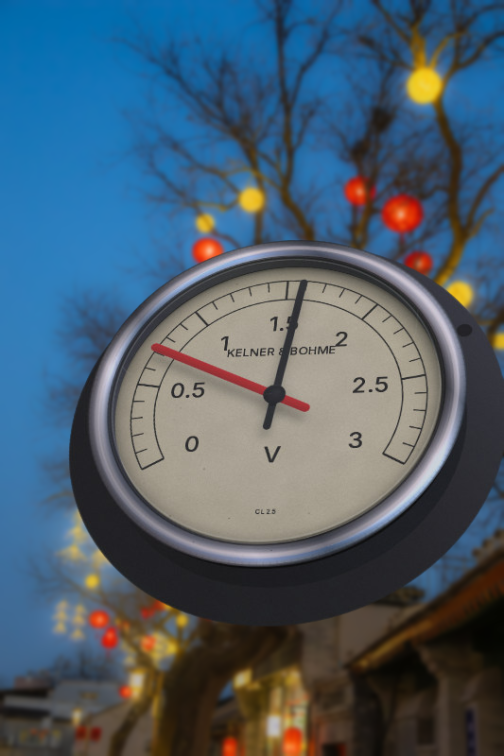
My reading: 0.7 V
